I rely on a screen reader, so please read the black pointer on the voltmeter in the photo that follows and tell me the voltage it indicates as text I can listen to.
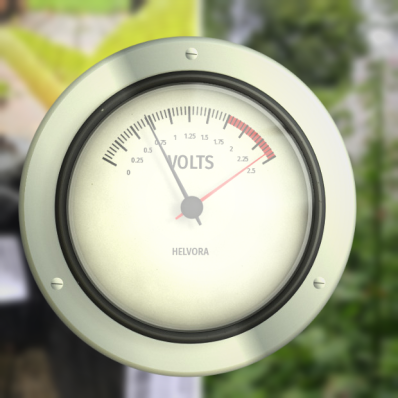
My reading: 0.7 V
